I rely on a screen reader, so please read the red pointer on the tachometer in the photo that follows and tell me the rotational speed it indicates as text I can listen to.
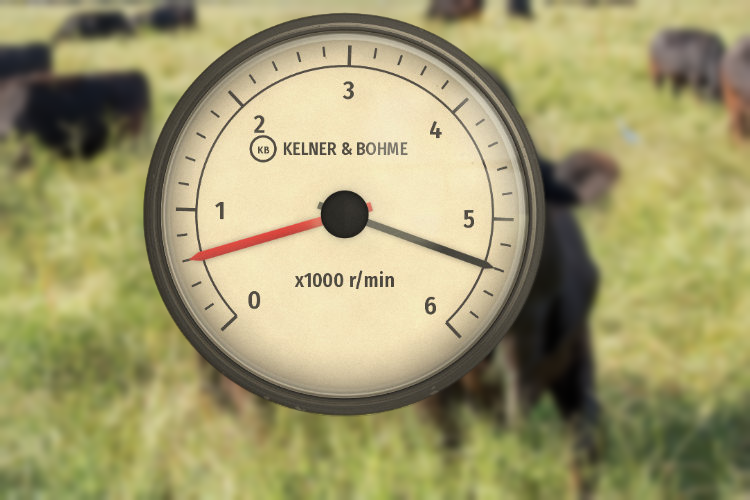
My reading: 600 rpm
